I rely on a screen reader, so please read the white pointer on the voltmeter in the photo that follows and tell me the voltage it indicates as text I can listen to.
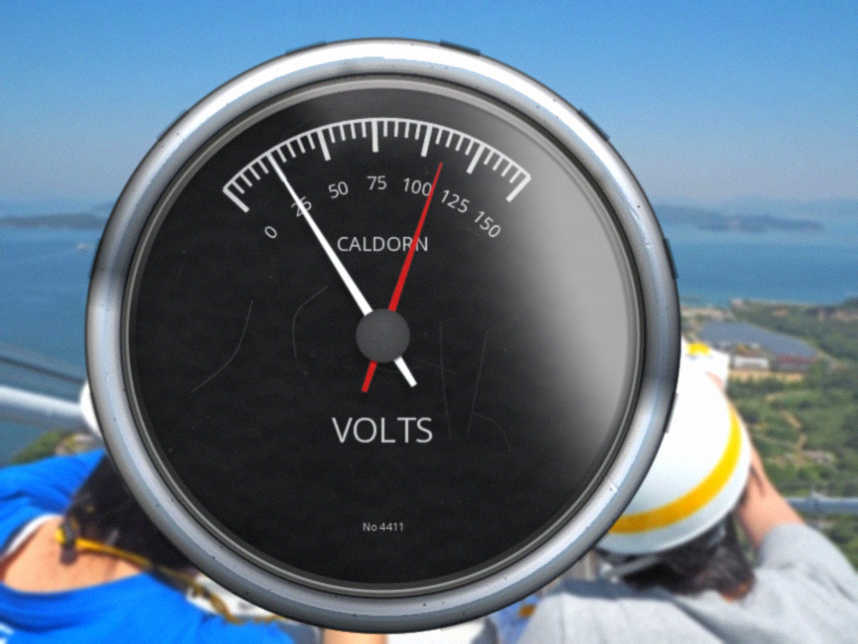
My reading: 25 V
